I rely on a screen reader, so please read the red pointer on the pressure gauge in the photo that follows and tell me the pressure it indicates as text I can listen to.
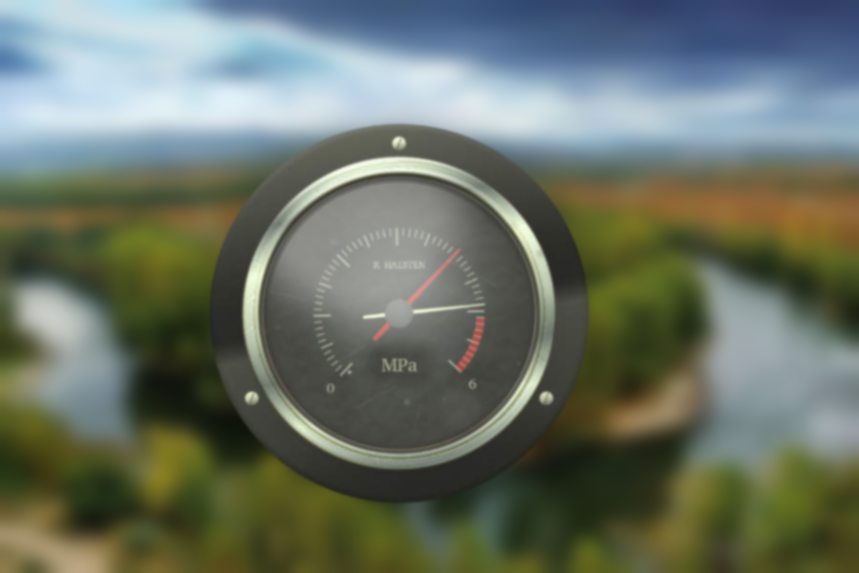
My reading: 4 MPa
